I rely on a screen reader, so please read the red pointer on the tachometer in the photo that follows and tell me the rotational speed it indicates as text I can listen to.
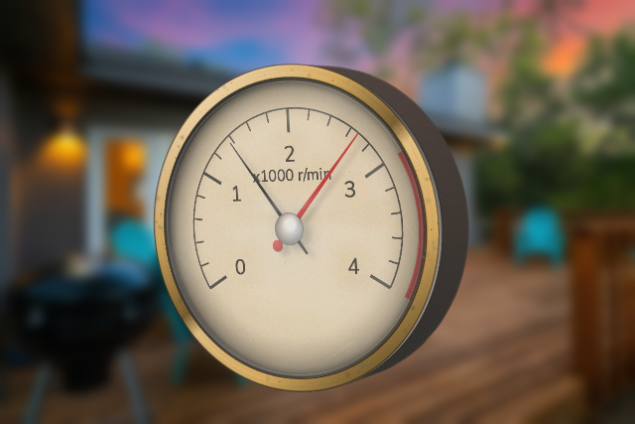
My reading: 2700 rpm
